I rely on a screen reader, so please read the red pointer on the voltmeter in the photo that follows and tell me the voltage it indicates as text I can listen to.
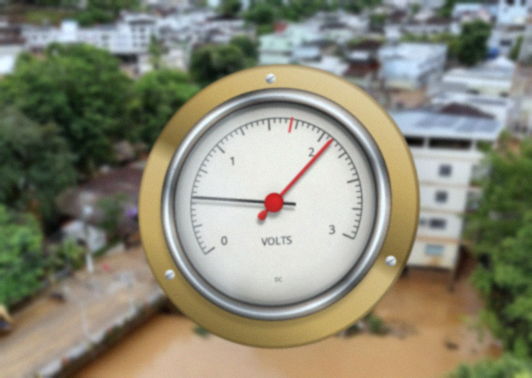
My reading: 2.1 V
